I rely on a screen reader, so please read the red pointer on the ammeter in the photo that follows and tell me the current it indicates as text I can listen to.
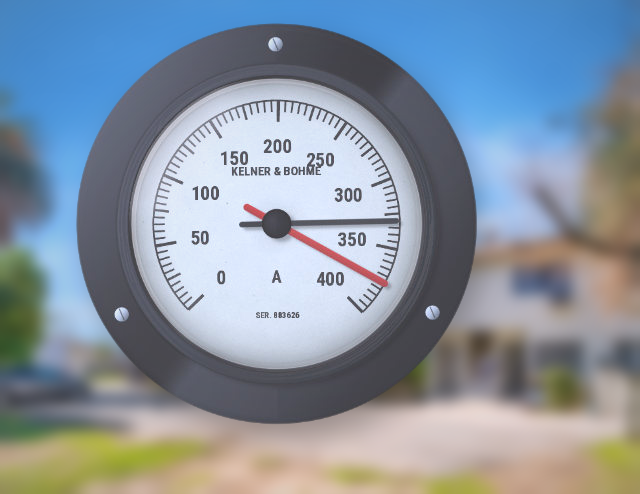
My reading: 375 A
